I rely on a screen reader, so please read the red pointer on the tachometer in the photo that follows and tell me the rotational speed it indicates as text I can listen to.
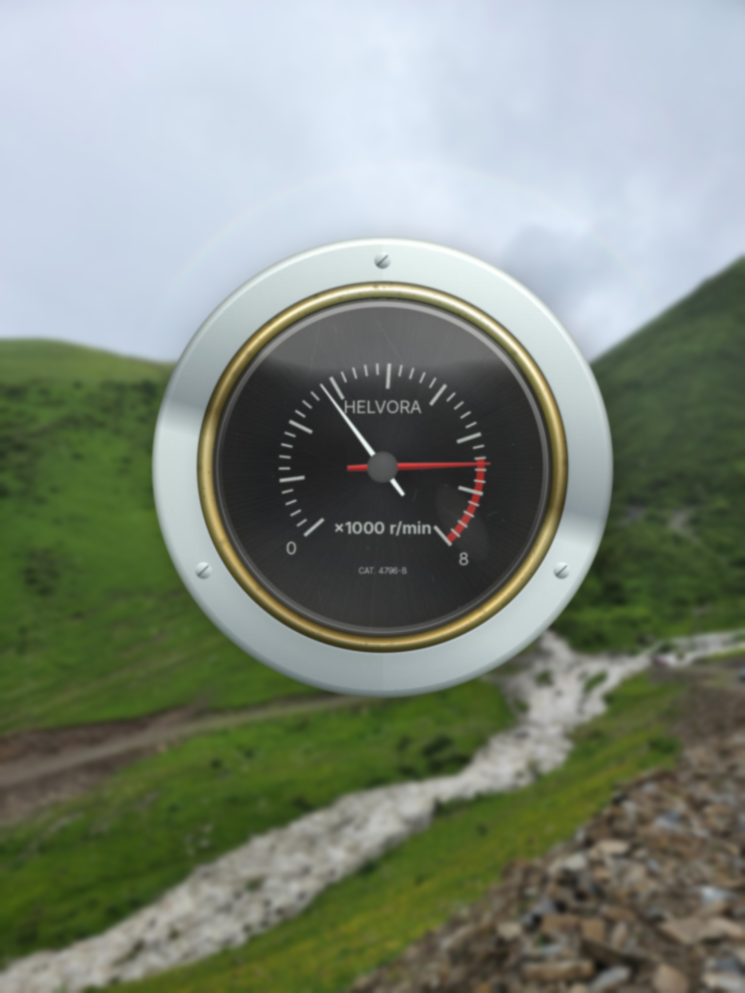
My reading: 6500 rpm
